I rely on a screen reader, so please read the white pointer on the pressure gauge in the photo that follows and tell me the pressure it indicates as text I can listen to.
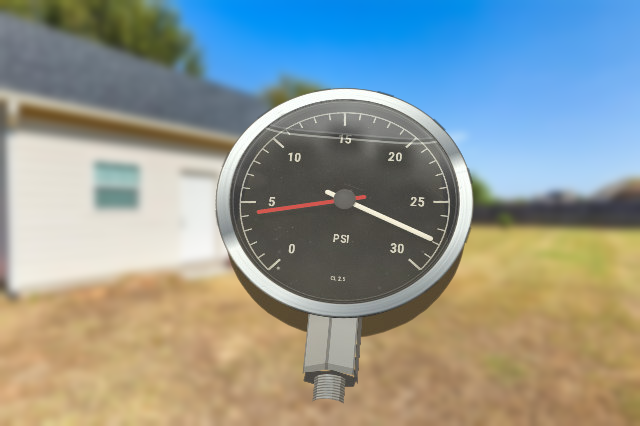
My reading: 28 psi
